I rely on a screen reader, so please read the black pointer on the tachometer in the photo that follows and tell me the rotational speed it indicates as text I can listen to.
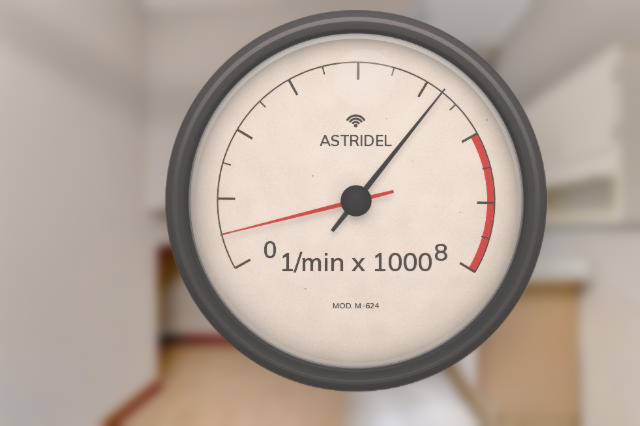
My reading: 5250 rpm
